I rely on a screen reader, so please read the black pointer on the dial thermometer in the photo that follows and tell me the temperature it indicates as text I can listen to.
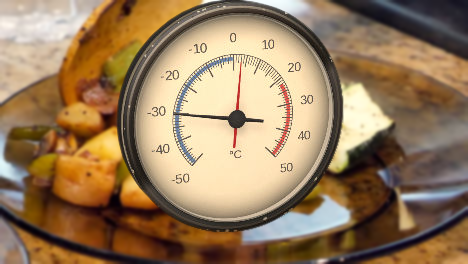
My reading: -30 °C
